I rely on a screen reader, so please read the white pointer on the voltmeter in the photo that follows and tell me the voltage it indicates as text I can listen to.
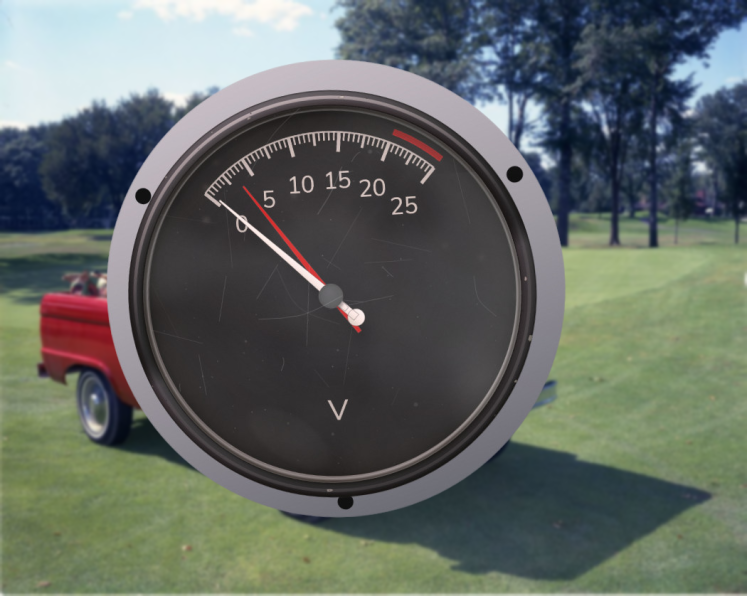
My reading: 0.5 V
